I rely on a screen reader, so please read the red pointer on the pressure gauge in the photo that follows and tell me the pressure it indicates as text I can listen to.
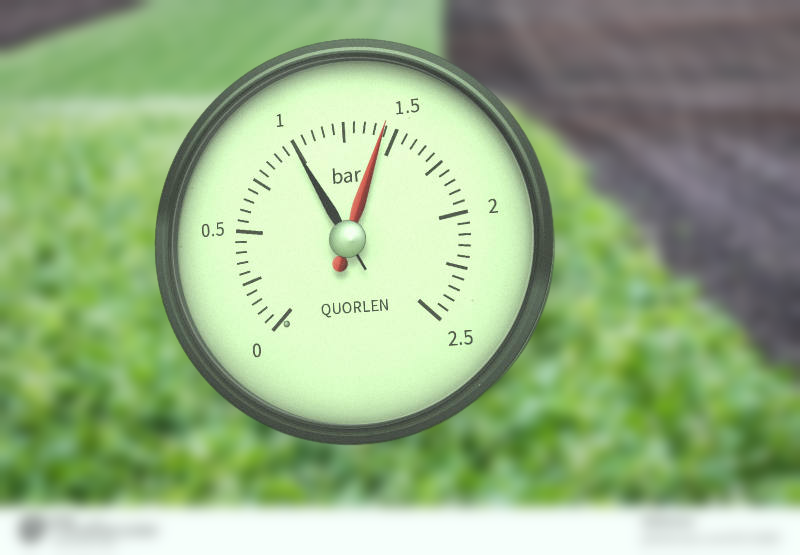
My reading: 1.45 bar
